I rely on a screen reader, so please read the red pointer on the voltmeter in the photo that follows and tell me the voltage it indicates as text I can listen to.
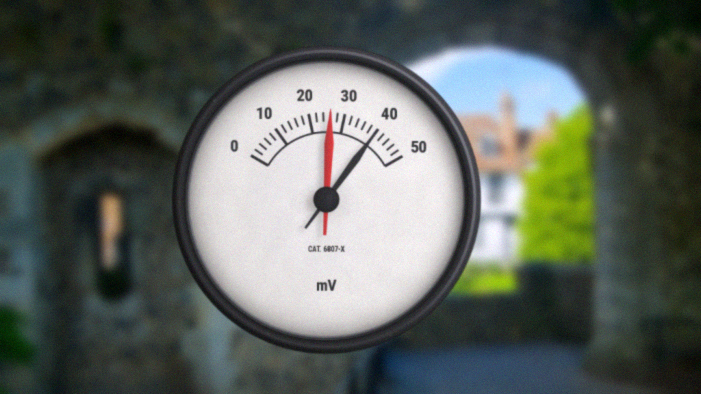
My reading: 26 mV
